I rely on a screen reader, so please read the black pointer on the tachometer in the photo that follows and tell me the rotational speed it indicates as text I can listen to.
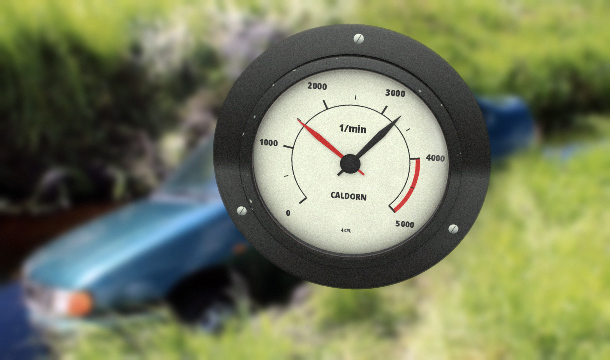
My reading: 3250 rpm
